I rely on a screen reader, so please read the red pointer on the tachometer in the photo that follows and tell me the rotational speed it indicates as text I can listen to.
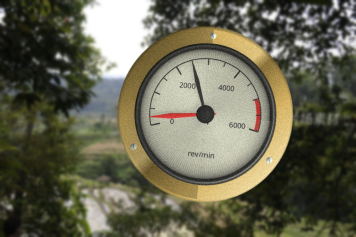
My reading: 250 rpm
